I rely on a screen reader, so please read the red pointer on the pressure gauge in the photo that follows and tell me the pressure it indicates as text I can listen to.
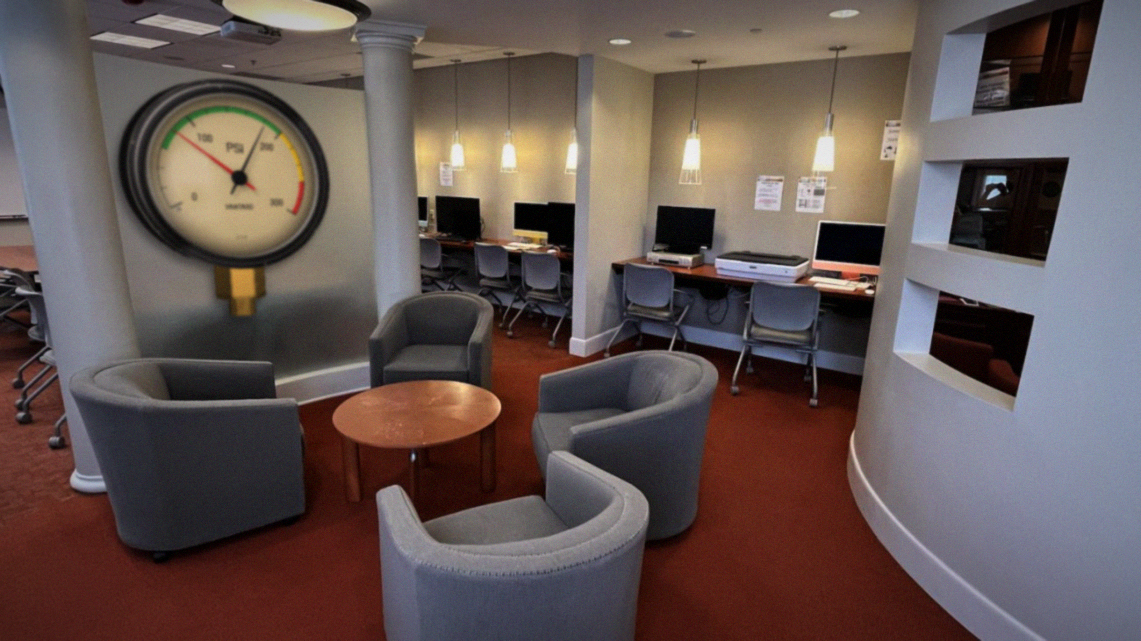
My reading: 80 psi
